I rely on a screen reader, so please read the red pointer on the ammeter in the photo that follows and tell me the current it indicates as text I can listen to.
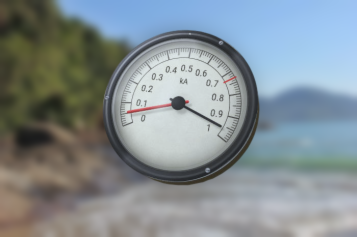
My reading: 0.05 kA
